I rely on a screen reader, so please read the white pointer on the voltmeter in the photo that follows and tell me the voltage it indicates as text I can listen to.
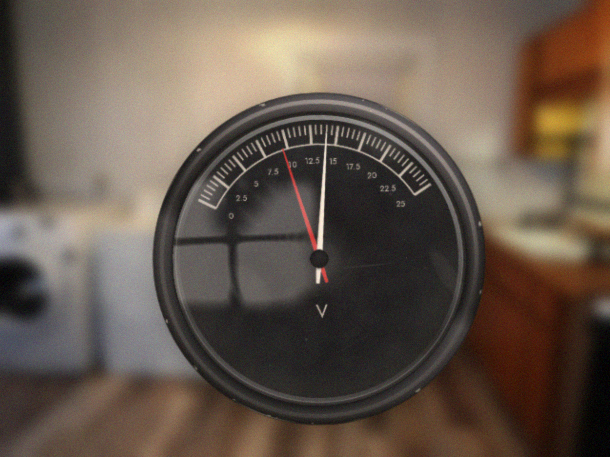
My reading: 14 V
